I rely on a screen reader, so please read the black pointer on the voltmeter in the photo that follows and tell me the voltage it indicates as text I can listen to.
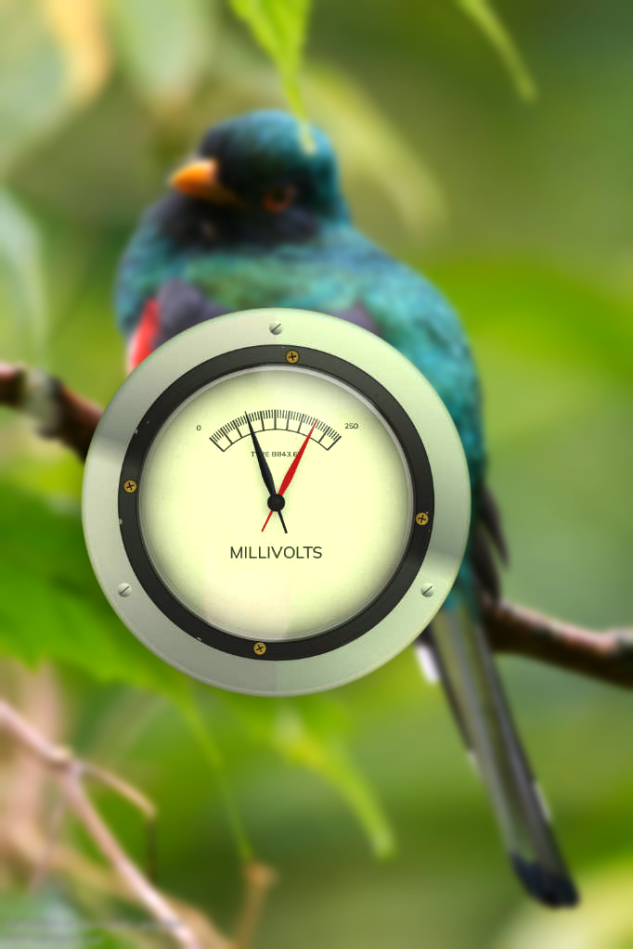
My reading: 75 mV
